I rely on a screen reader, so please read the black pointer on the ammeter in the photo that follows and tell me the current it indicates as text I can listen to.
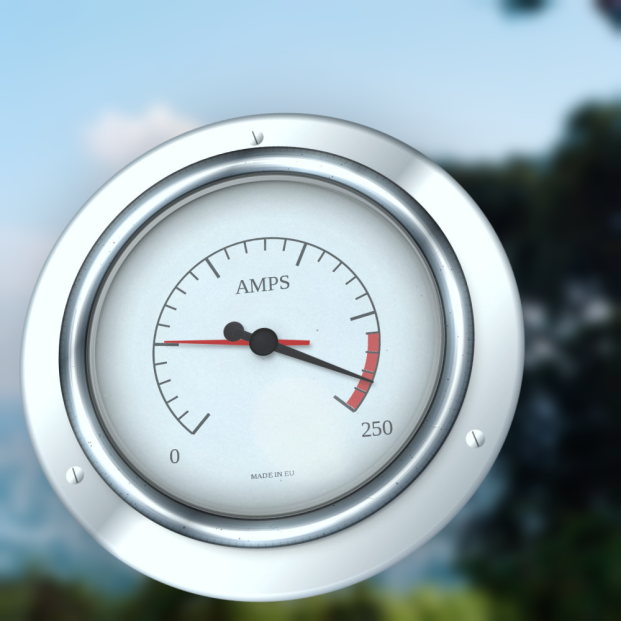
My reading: 235 A
